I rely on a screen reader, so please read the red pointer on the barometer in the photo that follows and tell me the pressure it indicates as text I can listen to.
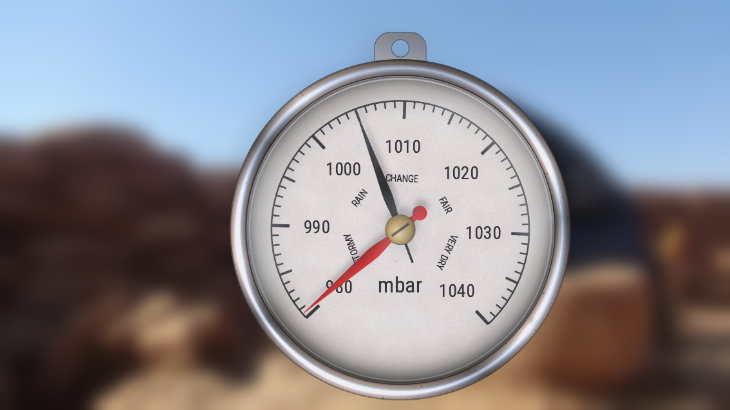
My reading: 980.5 mbar
